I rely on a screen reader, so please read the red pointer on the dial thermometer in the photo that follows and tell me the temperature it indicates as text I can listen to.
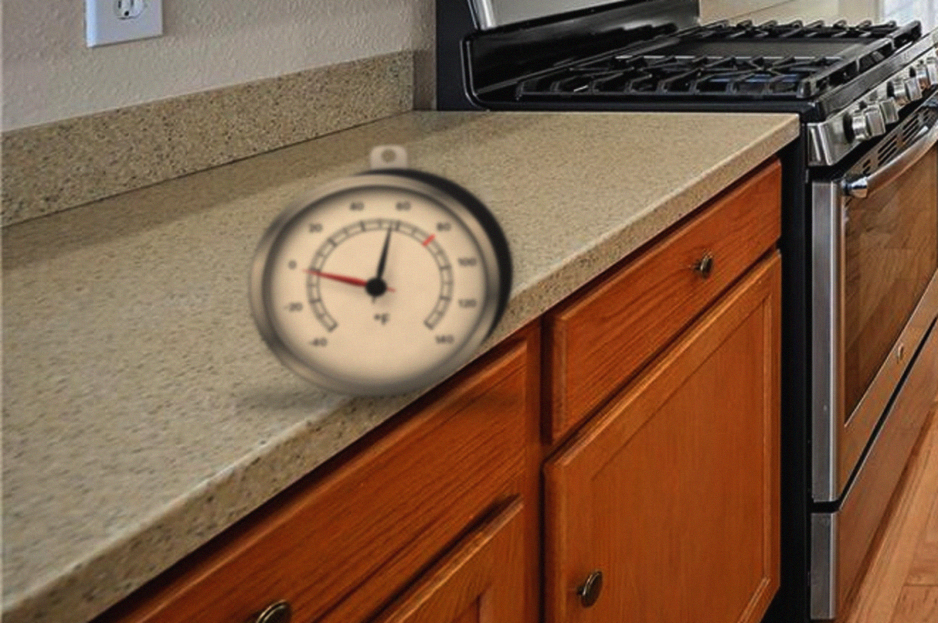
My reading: 0 °F
